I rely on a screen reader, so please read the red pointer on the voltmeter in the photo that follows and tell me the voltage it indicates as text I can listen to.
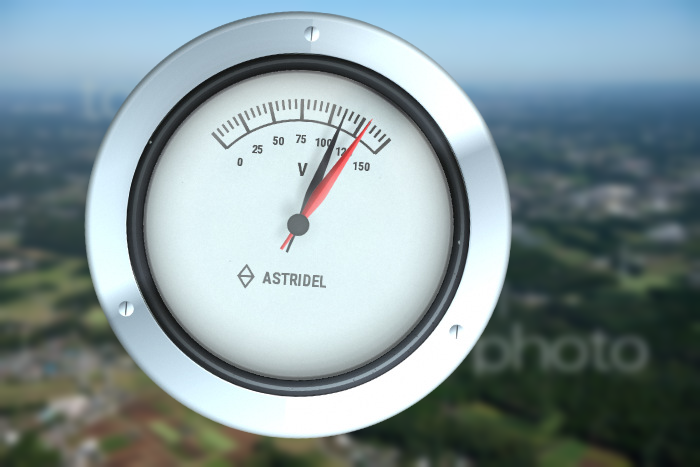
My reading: 130 V
